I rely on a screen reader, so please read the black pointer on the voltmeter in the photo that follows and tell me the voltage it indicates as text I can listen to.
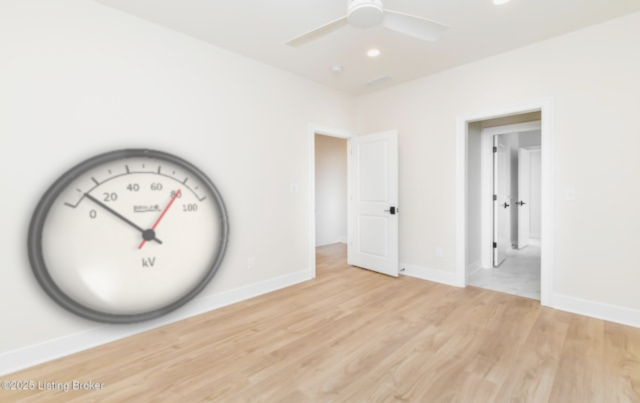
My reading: 10 kV
